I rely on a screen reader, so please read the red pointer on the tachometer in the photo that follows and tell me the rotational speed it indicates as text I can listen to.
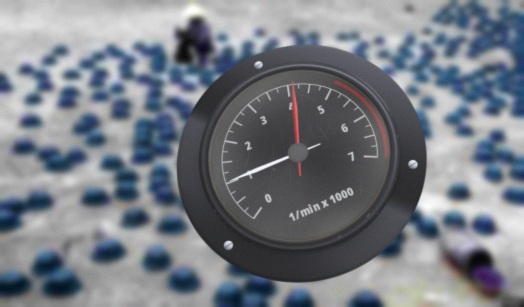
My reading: 4125 rpm
